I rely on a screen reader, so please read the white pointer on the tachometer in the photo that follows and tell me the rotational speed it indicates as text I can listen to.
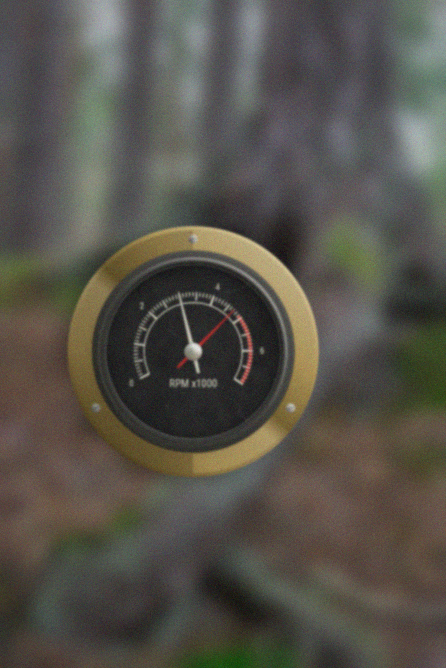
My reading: 3000 rpm
